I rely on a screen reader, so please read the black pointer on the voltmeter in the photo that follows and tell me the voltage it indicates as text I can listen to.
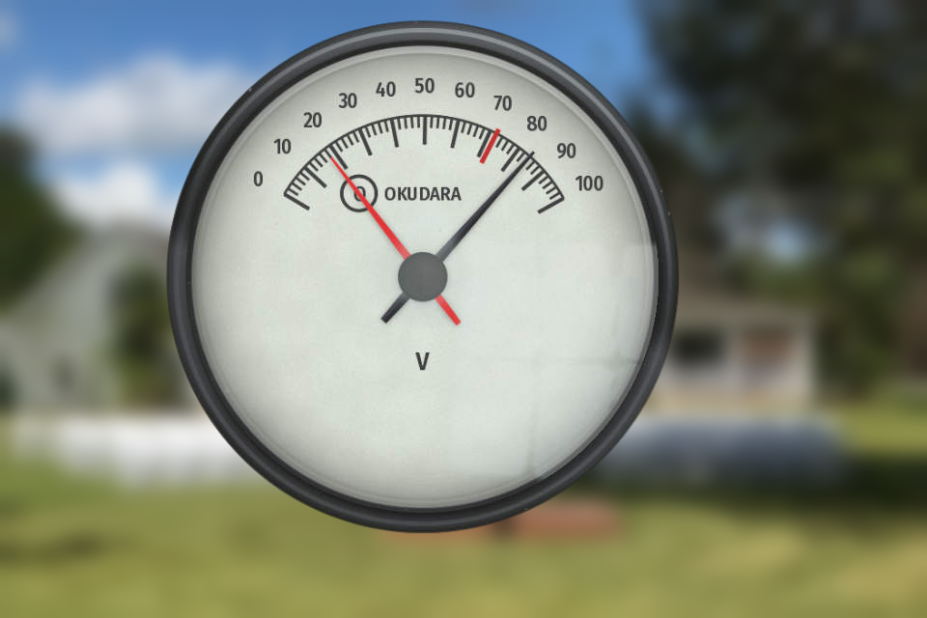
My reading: 84 V
